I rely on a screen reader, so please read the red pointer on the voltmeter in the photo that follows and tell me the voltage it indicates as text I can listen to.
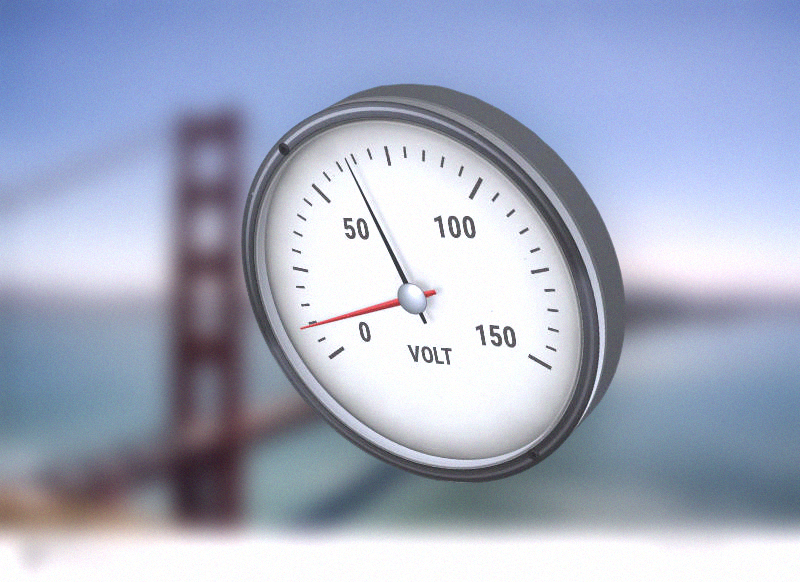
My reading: 10 V
